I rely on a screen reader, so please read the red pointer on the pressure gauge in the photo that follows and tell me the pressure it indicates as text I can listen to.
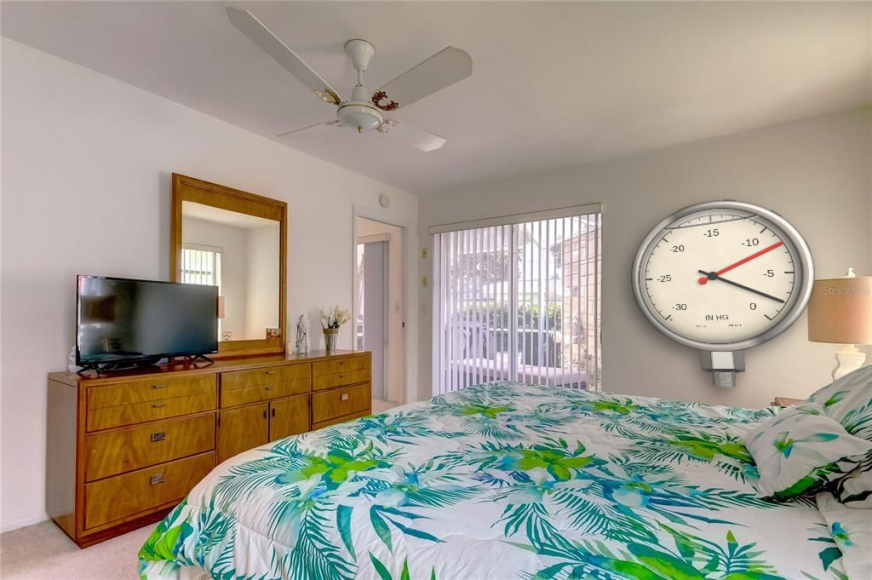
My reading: -8 inHg
